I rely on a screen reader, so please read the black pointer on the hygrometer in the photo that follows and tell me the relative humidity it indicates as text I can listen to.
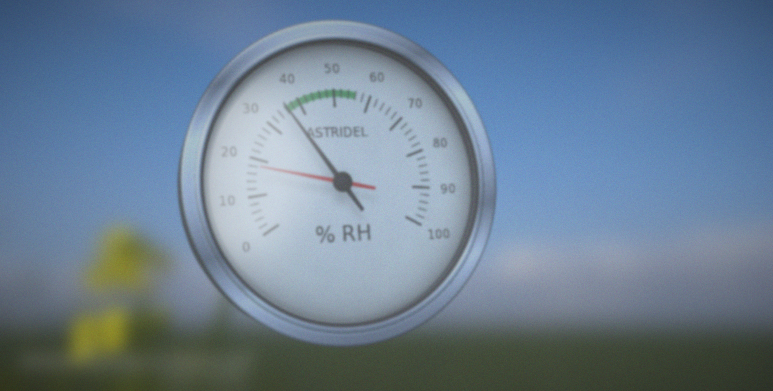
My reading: 36 %
